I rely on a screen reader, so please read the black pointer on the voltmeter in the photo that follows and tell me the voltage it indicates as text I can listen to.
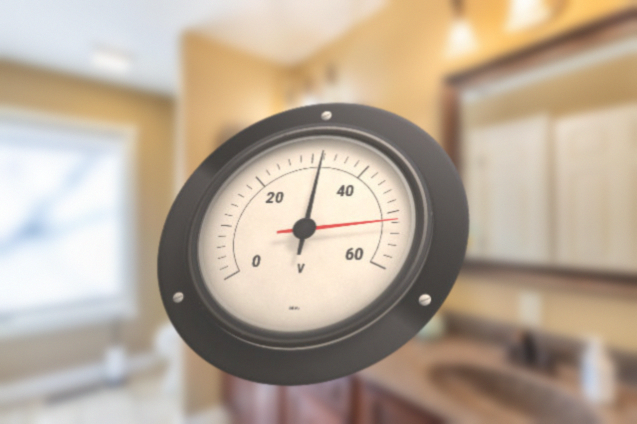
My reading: 32 V
